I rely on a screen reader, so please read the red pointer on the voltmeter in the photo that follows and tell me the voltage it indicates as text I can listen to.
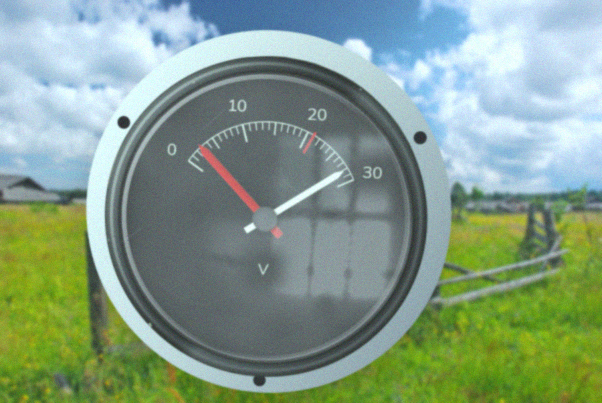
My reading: 3 V
